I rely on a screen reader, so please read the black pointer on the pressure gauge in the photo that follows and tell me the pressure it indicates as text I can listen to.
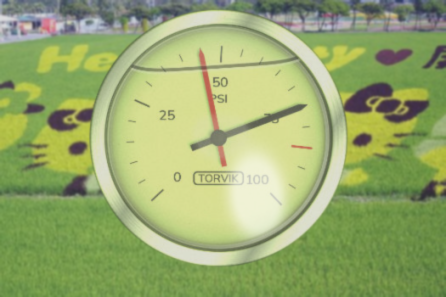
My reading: 75 psi
